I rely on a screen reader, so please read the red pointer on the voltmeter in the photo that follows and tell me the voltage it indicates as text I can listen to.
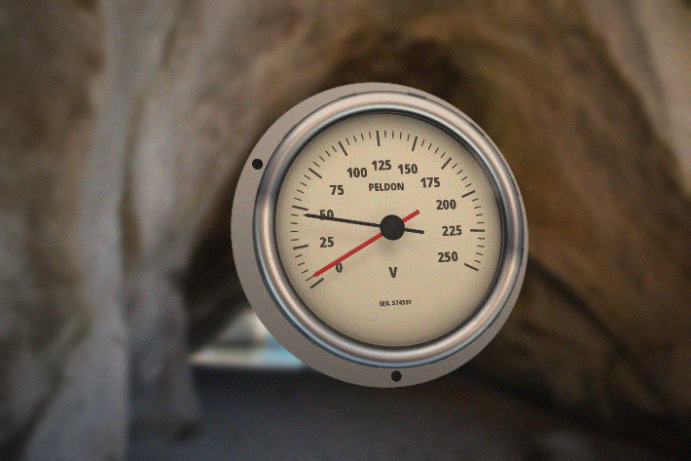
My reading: 5 V
